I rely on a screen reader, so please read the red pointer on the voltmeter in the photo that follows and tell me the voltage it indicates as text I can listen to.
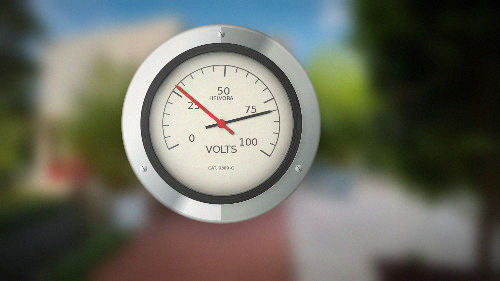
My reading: 27.5 V
